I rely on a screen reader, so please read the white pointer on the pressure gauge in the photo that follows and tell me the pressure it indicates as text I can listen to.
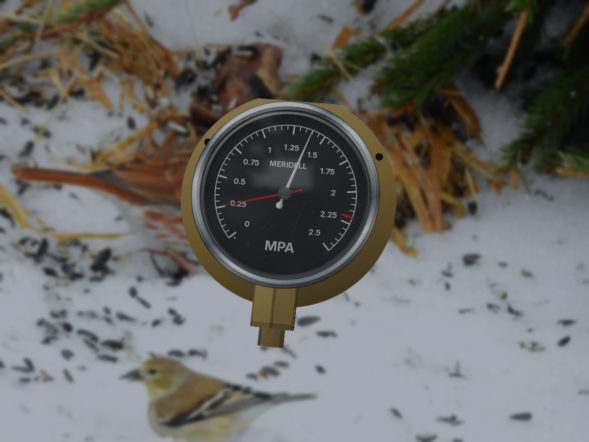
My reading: 1.4 MPa
